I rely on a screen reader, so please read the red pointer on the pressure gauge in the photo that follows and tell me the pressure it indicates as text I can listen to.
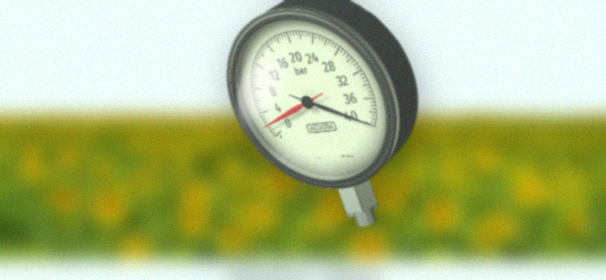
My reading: 2 bar
